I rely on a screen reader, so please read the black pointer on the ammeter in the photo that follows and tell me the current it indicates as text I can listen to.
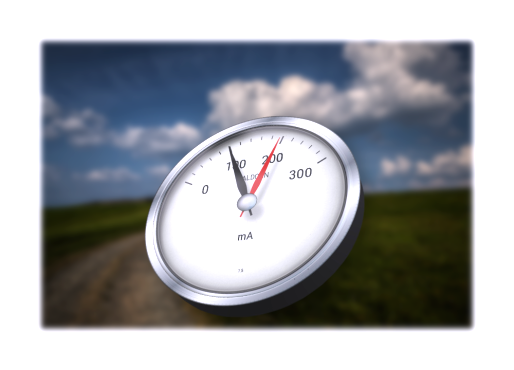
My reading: 100 mA
